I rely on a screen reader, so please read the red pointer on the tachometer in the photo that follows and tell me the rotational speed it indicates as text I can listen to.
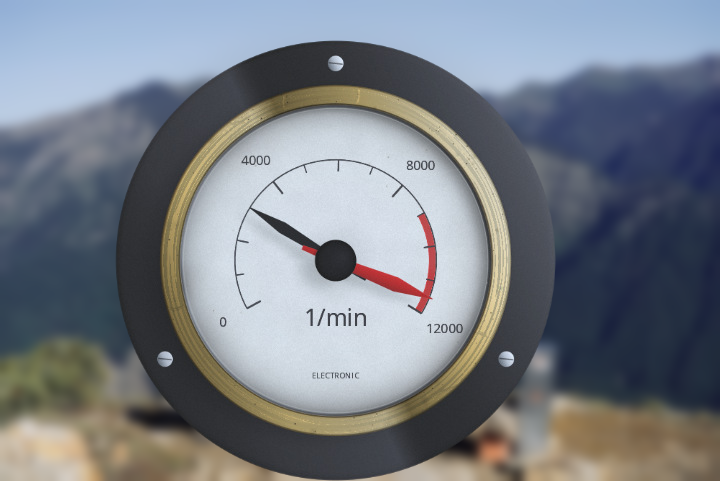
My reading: 11500 rpm
